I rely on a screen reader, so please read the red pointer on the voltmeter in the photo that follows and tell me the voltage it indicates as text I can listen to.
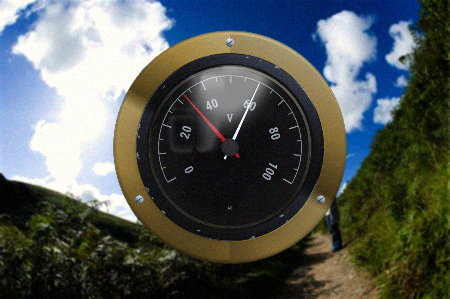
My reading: 32.5 V
